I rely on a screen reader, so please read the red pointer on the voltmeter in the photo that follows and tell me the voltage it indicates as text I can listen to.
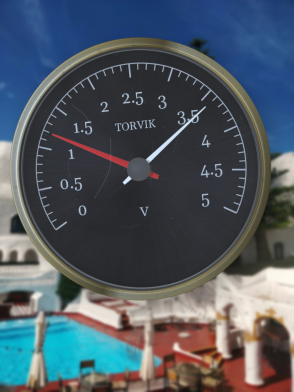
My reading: 1.2 V
